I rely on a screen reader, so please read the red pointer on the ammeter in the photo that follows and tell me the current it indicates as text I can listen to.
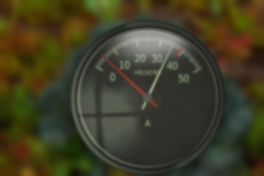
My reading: 5 A
